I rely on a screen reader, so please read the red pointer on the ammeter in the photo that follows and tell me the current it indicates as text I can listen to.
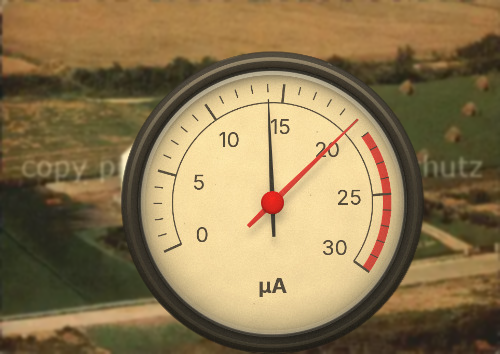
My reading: 20 µA
